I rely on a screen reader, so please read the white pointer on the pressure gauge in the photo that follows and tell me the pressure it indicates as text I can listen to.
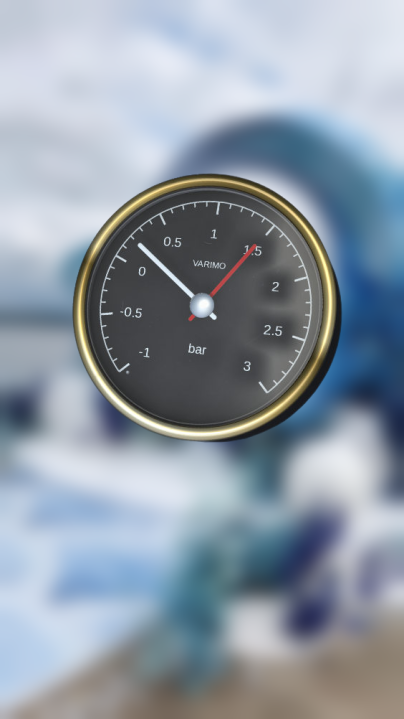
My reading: 0.2 bar
